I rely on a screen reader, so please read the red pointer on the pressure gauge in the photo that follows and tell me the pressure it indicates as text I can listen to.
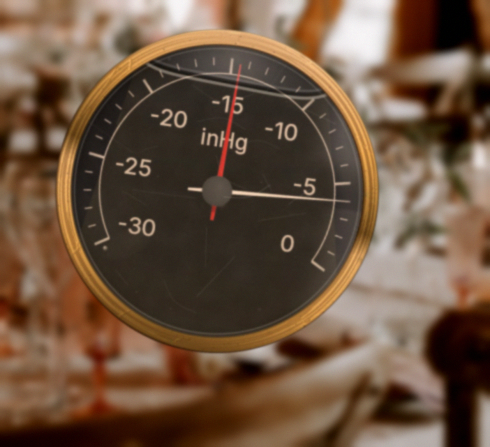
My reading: -14.5 inHg
